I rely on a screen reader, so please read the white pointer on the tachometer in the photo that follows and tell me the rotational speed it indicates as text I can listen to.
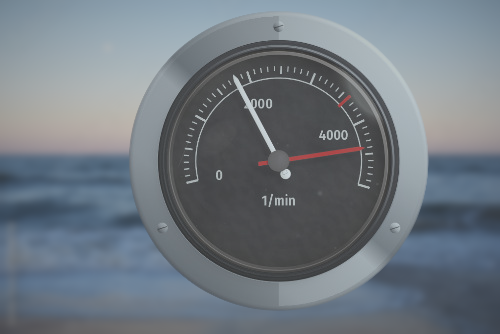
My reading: 1800 rpm
